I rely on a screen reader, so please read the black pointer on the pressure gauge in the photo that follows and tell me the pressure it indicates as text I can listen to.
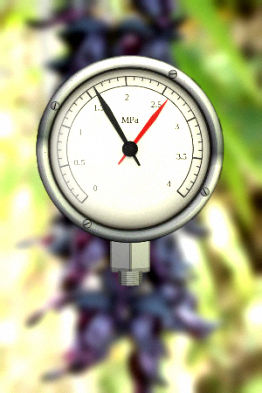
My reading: 1.6 MPa
